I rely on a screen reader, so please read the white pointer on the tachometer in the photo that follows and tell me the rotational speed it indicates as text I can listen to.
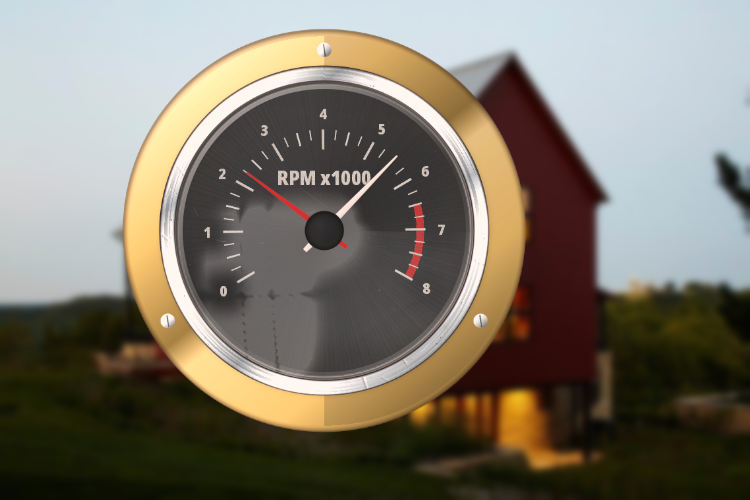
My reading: 5500 rpm
